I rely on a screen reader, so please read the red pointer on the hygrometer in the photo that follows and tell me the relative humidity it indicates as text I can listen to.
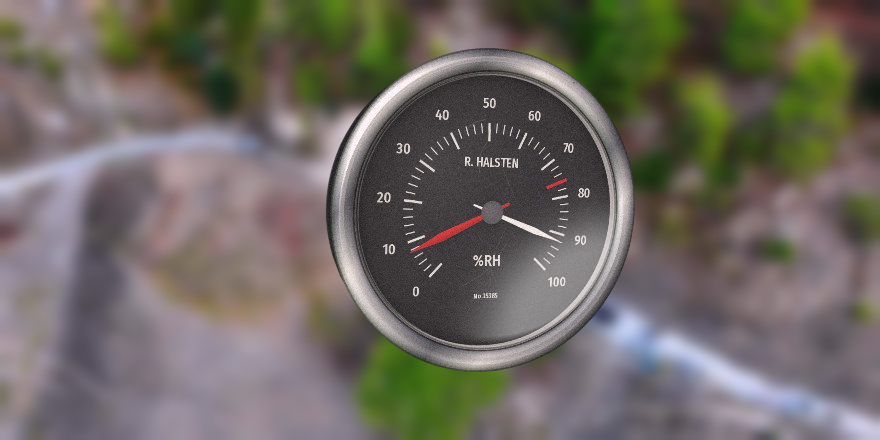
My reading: 8 %
